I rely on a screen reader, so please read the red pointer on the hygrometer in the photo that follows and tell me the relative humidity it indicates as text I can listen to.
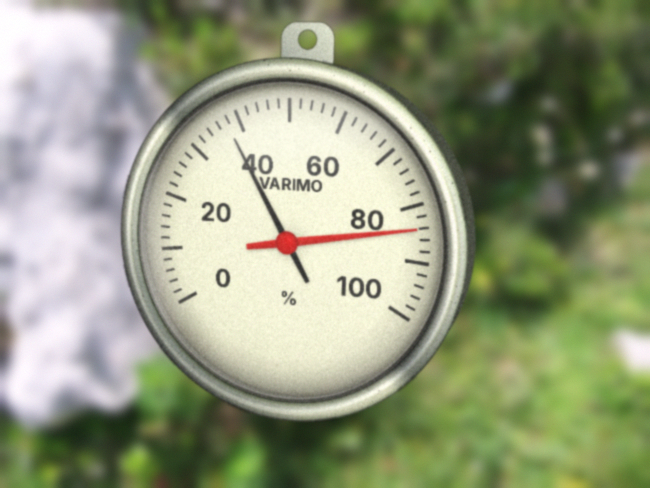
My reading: 84 %
